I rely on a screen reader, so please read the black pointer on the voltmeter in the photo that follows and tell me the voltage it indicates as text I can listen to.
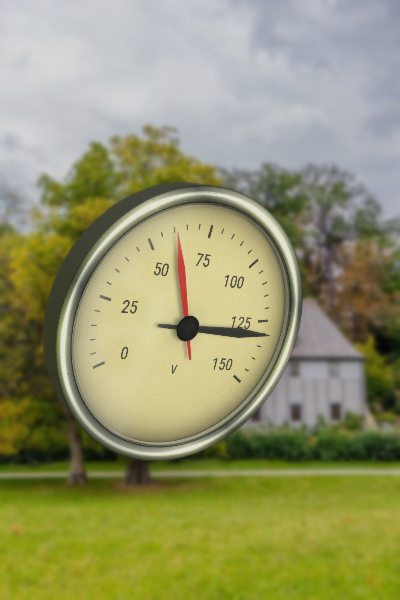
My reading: 130 V
